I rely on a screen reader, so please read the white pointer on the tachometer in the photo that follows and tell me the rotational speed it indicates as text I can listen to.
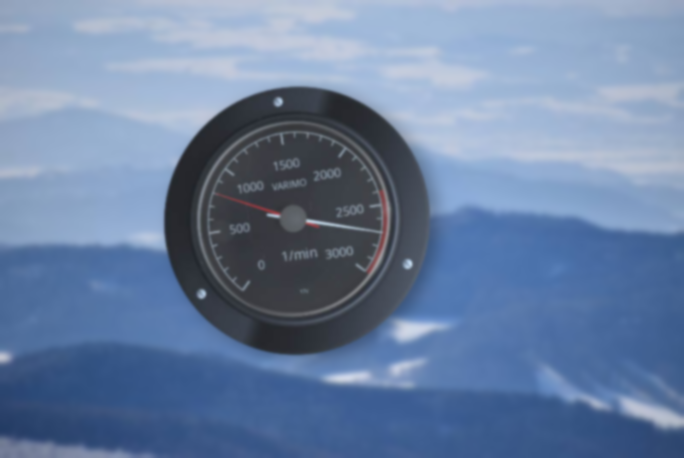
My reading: 2700 rpm
